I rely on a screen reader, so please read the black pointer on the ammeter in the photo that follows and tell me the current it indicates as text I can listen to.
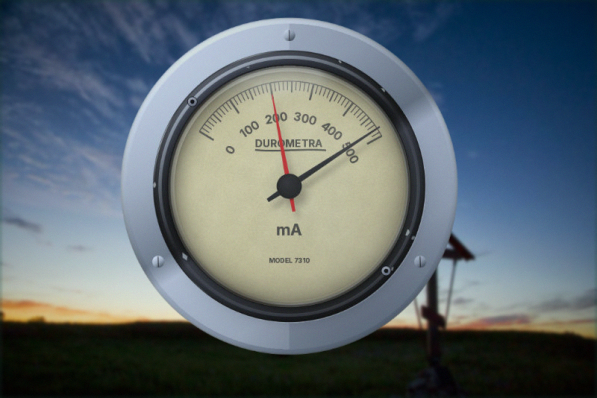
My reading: 480 mA
